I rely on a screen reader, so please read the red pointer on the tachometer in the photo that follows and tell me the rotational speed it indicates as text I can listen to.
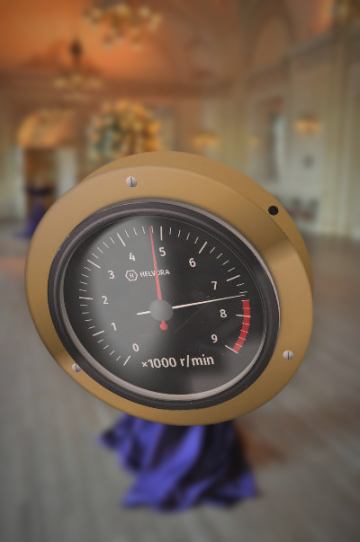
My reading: 4800 rpm
